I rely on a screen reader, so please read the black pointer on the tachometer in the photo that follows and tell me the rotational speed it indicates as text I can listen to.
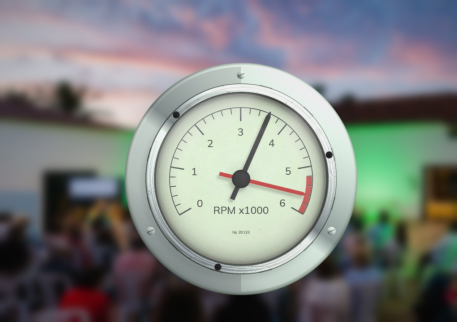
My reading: 3600 rpm
